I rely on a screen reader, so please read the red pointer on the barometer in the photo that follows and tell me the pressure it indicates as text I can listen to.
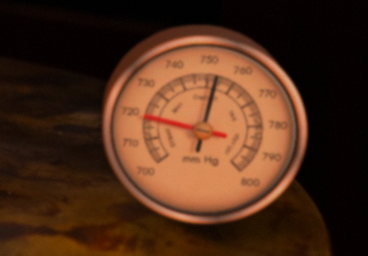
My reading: 720 mmHg
